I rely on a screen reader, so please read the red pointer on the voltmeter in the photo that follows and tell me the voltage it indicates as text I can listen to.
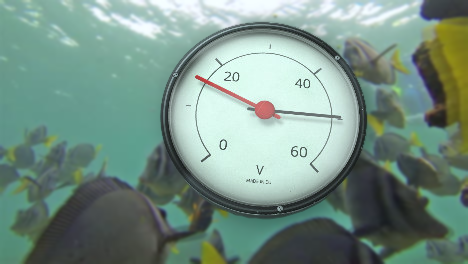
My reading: 15 V
